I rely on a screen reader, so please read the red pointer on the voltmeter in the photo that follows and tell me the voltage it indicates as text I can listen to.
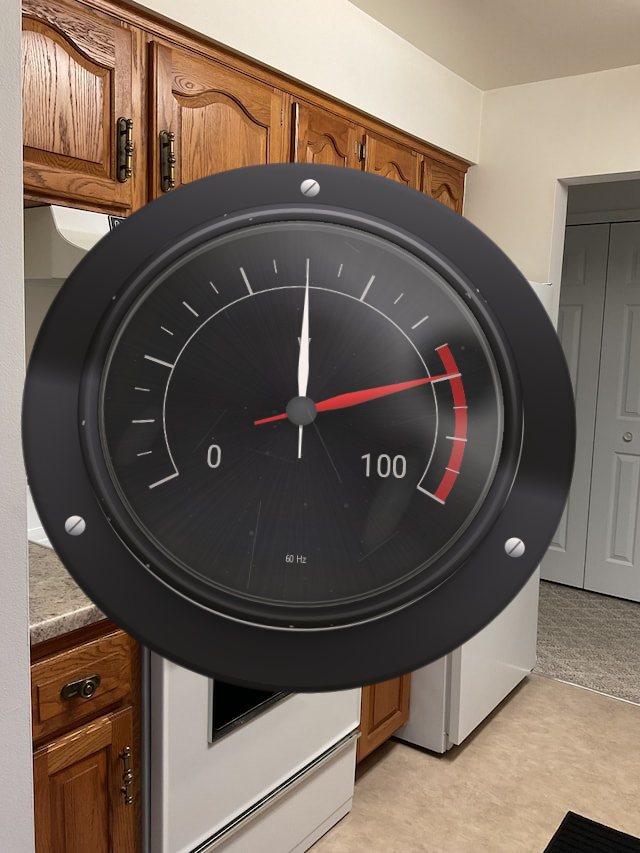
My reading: 80 V
